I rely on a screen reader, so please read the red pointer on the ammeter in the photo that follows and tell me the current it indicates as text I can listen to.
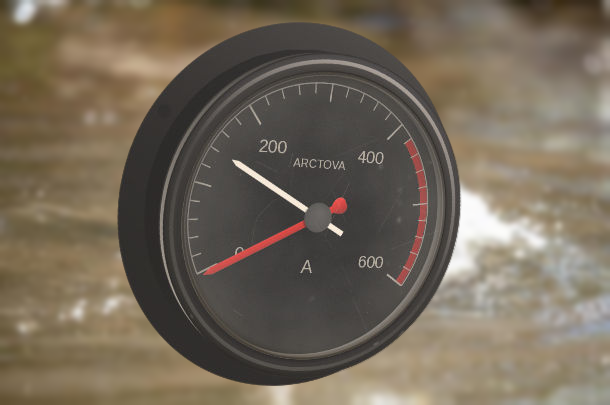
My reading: 0 A
